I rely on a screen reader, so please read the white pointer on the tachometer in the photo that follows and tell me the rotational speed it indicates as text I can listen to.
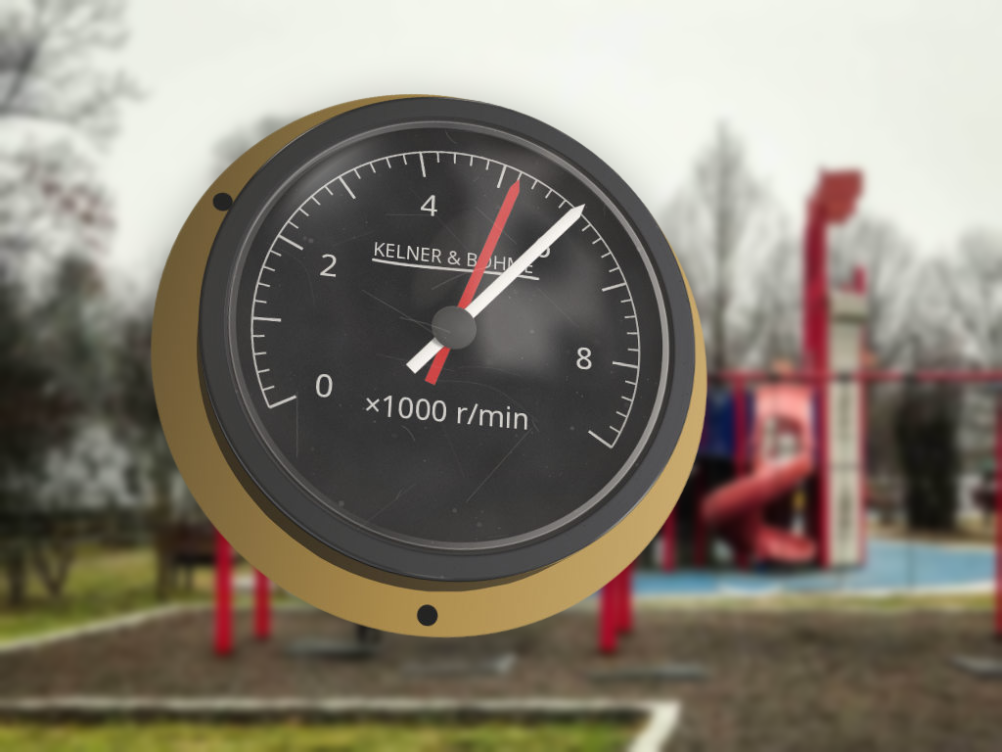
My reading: 6000 rpm
